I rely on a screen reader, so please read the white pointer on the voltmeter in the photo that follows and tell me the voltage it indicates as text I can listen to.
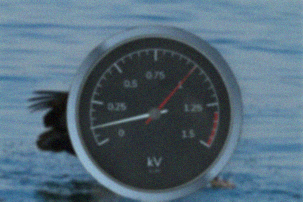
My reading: 0.1 kV
